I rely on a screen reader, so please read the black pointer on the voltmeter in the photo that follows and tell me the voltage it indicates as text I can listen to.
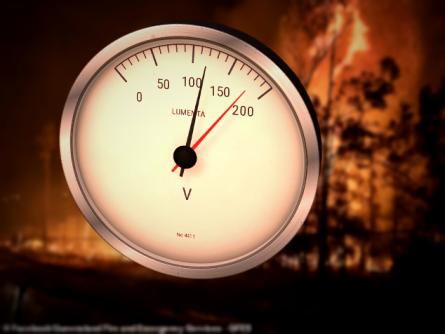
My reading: 120 V
